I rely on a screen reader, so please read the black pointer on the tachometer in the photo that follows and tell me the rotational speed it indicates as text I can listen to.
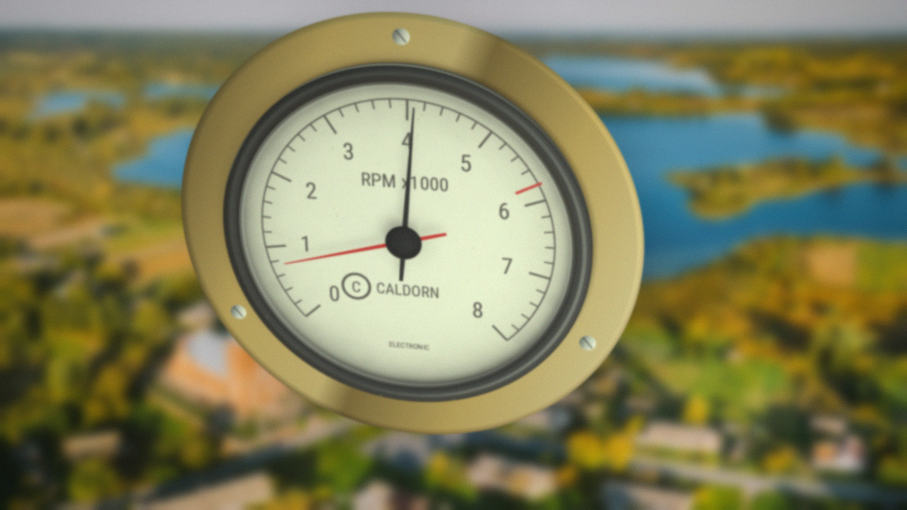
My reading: 4100 rpm
